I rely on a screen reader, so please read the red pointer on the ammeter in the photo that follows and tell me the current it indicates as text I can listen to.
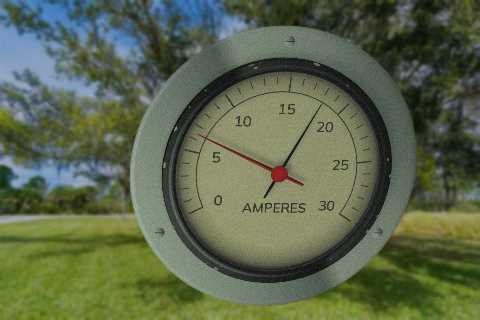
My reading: 6.5 A
